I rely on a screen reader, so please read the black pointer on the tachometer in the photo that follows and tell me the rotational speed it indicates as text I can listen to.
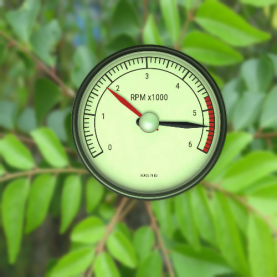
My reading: 5400 rpm
